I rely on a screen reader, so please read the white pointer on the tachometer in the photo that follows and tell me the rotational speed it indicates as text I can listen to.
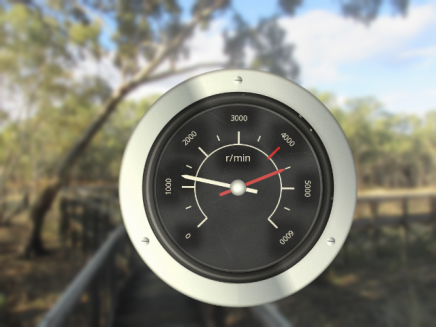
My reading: 1250 rpm
